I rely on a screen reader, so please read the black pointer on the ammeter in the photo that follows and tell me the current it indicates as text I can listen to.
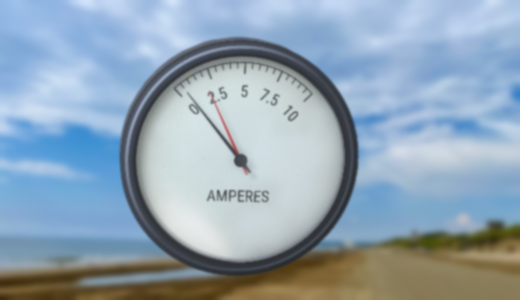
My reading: 0.5 A
